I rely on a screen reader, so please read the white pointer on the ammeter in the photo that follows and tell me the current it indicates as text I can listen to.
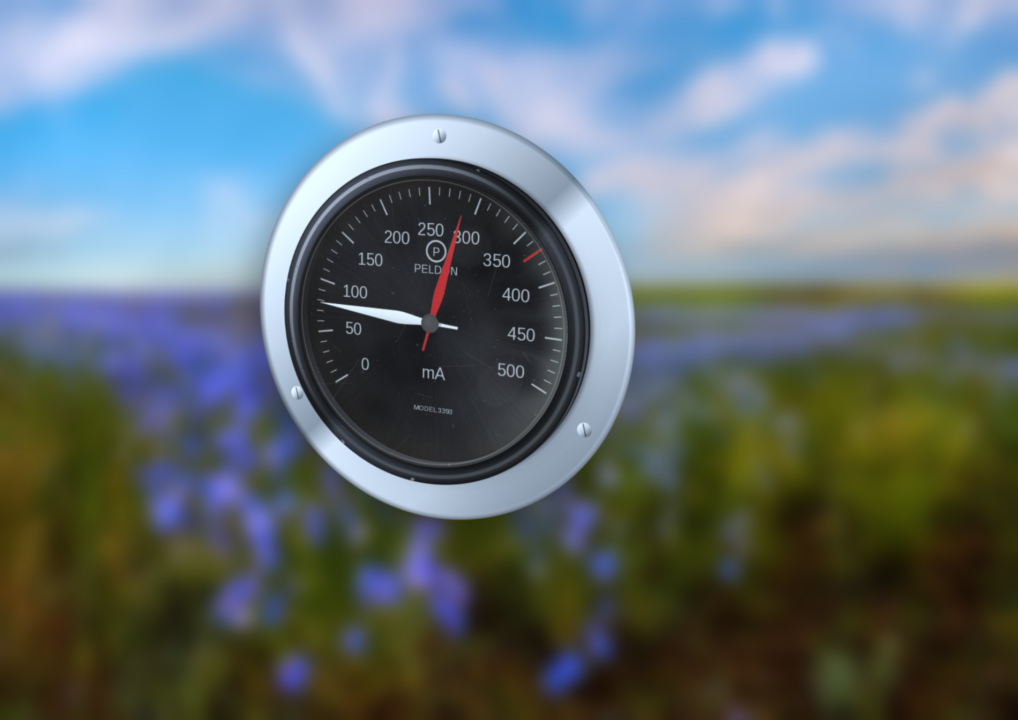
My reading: 80 mA
